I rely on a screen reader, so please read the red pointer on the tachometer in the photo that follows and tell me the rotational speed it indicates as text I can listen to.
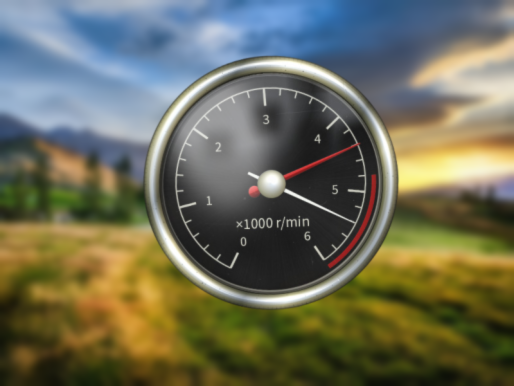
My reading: 4400 rpm
